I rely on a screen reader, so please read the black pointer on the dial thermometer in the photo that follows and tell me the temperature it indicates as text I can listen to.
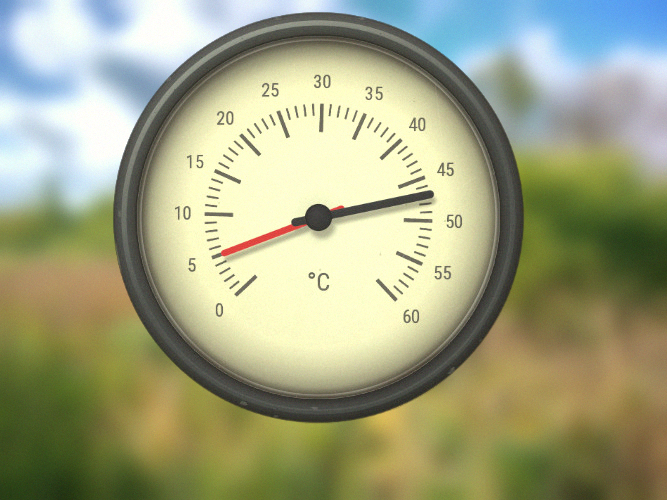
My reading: 47 °C
